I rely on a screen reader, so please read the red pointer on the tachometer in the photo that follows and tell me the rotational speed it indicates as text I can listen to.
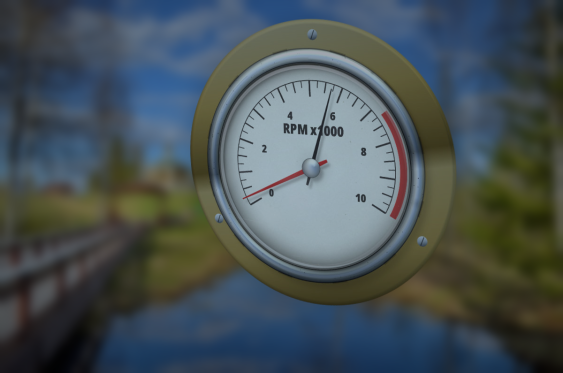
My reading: 250 rpm
